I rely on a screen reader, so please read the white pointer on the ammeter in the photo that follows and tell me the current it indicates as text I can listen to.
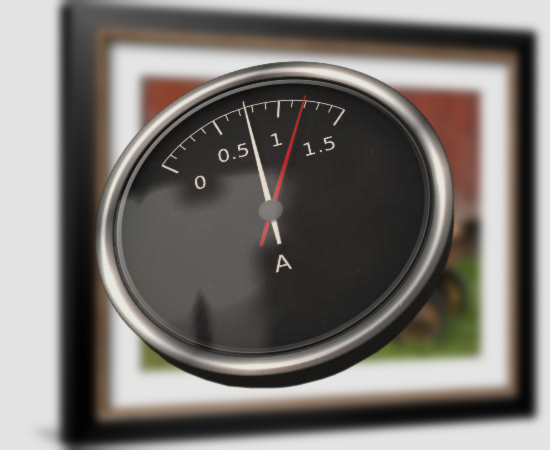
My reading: 0.75 A
